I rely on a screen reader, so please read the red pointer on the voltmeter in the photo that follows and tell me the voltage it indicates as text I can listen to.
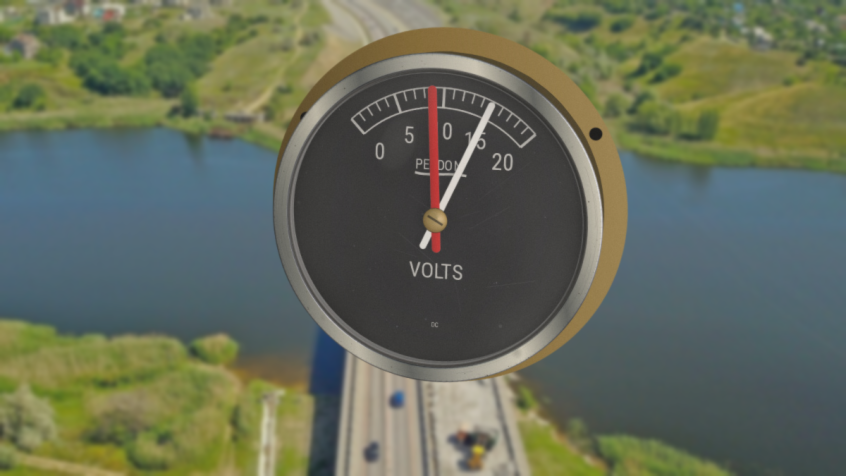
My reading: 9 V
